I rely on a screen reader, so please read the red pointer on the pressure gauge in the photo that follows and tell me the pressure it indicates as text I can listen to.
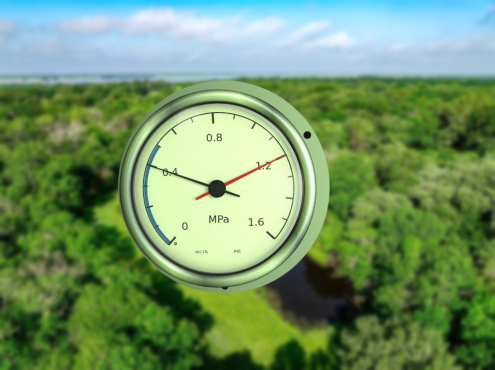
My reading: 1.2 MPa
